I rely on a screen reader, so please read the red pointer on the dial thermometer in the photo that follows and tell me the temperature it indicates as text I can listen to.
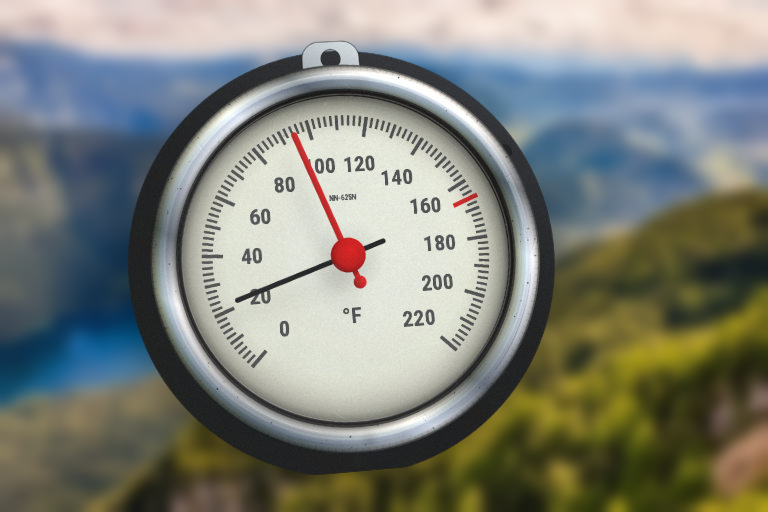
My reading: 94 °F
